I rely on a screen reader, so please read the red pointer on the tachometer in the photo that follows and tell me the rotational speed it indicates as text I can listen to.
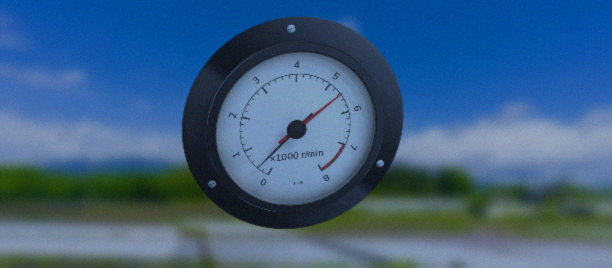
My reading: 5400 rpm
